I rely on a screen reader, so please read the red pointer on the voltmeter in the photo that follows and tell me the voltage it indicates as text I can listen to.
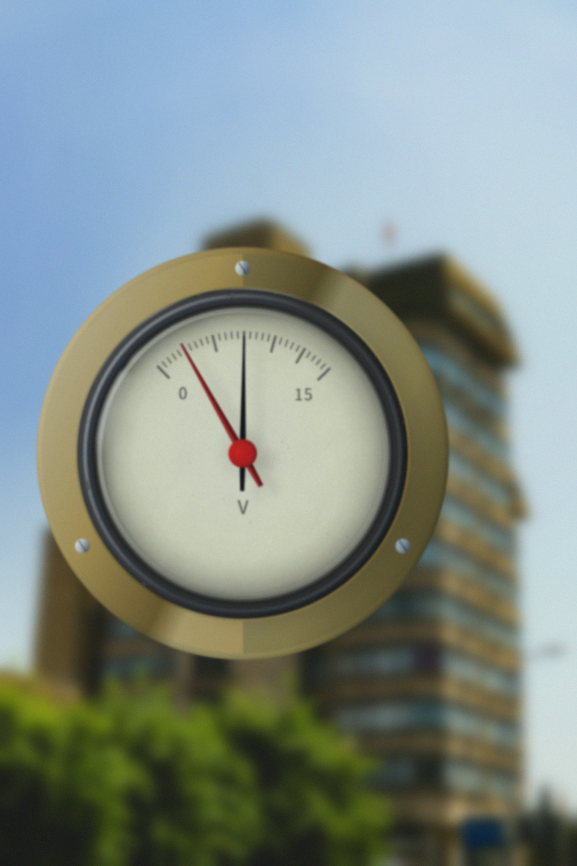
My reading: 2.5 V
